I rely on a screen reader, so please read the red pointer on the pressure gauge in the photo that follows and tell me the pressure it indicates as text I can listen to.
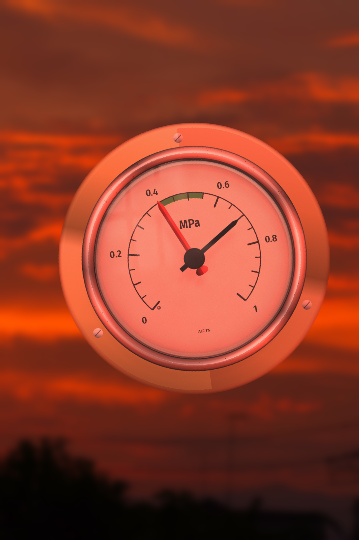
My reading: 0.4 MPa
